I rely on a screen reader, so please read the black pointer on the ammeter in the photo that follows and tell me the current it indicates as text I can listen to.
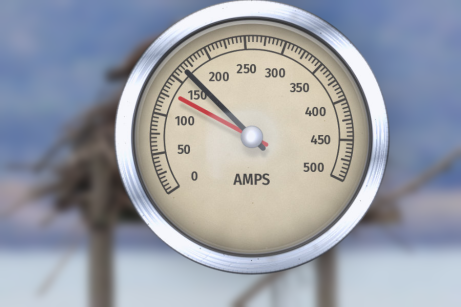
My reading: 165 A
